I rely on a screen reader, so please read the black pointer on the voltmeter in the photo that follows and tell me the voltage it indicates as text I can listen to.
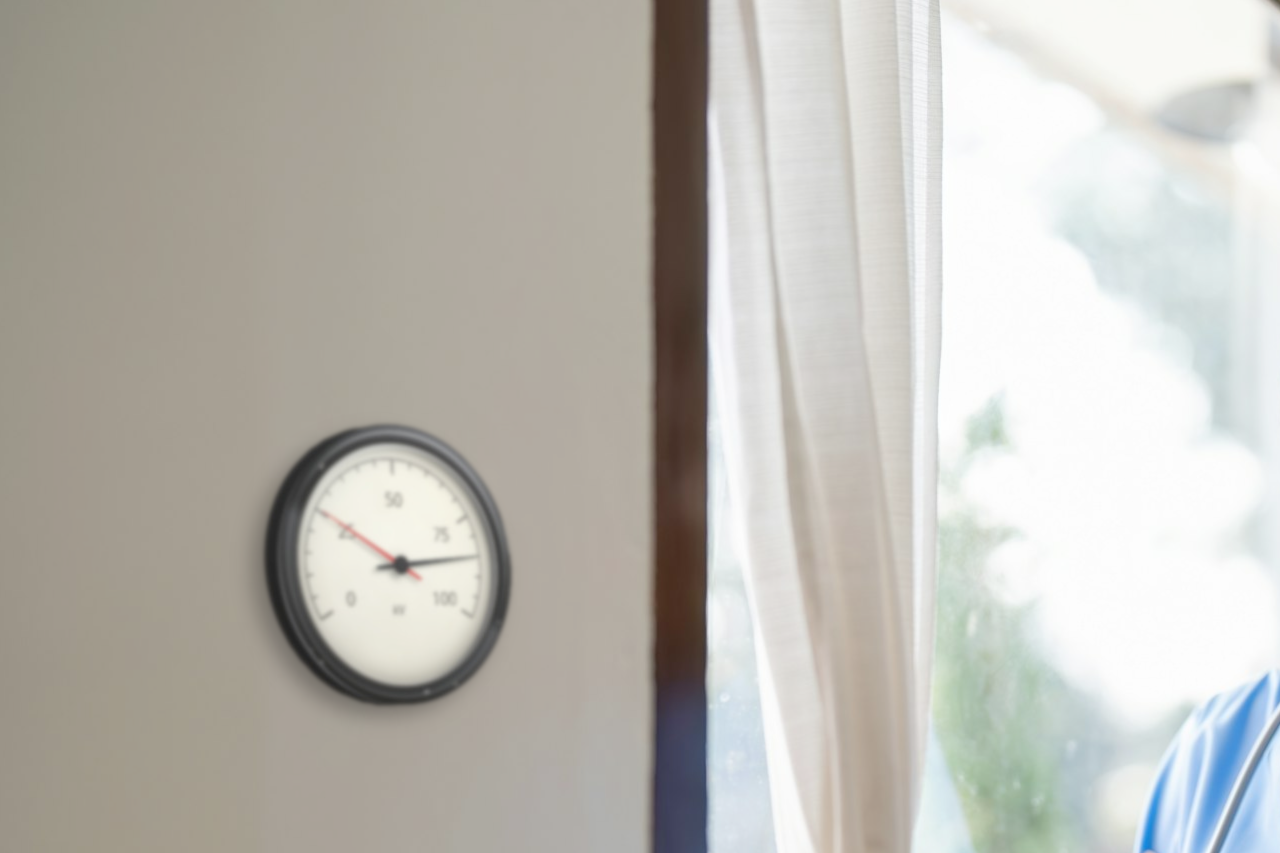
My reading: 85 kV
